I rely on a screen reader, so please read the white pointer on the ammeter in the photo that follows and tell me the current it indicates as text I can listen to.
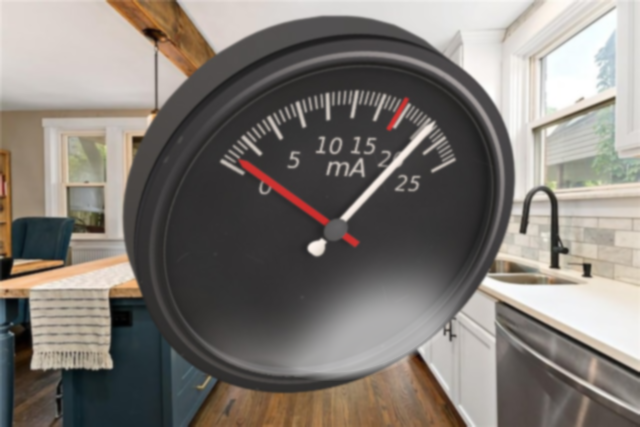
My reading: 20 mA
